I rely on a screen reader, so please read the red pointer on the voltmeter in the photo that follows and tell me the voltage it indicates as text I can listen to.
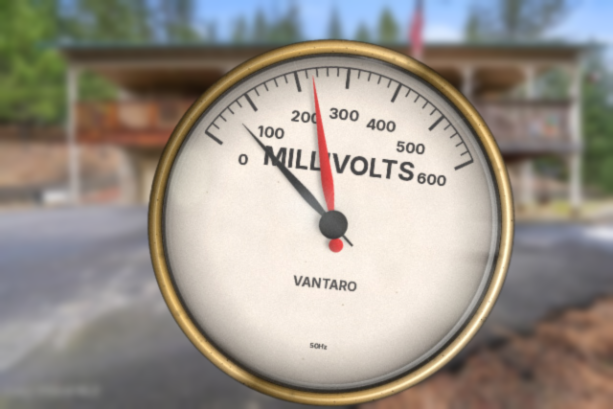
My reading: 230 mV
